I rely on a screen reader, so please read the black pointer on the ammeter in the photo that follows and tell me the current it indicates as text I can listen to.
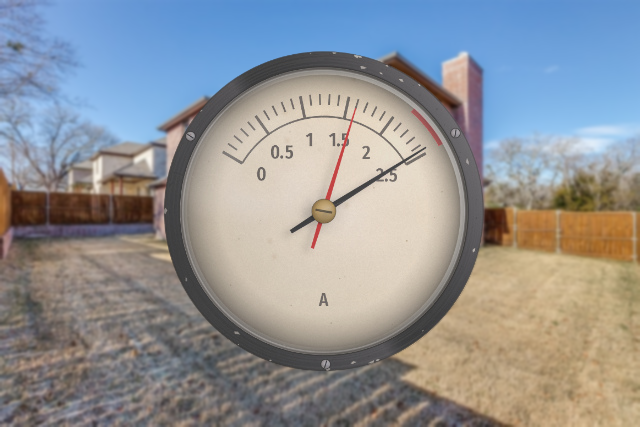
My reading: 2.45 A
